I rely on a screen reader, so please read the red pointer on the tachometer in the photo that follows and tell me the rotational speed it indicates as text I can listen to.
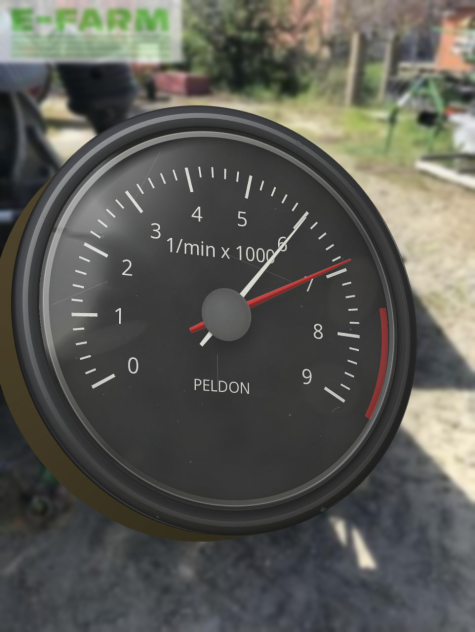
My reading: 6900 rpm
